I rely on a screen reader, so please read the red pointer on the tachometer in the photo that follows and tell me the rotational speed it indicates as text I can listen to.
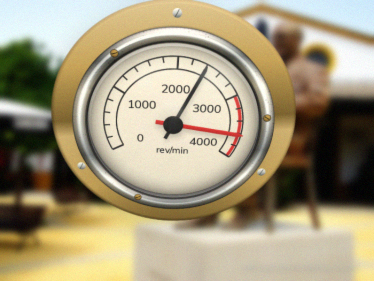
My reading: 3600 rpm
